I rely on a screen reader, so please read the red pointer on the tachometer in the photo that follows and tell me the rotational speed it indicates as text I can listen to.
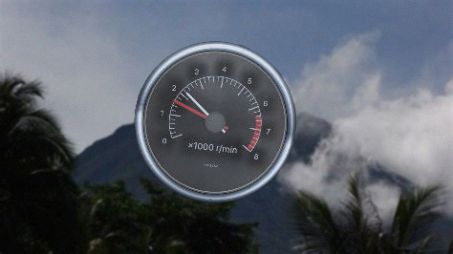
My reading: 1600 rpm
